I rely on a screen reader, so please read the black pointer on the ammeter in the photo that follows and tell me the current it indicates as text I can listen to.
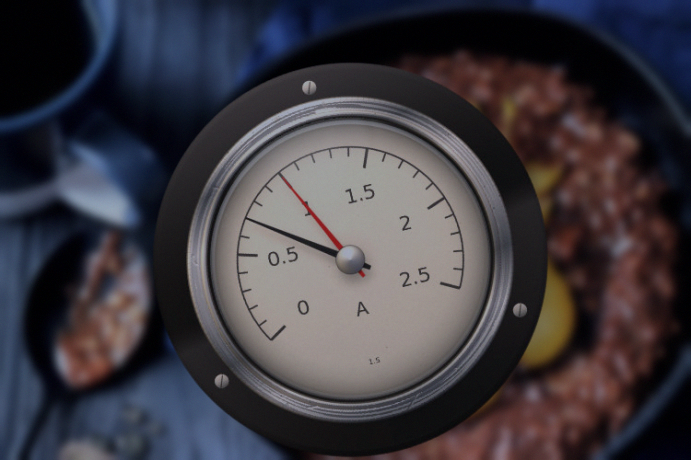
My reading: 0.7 A
